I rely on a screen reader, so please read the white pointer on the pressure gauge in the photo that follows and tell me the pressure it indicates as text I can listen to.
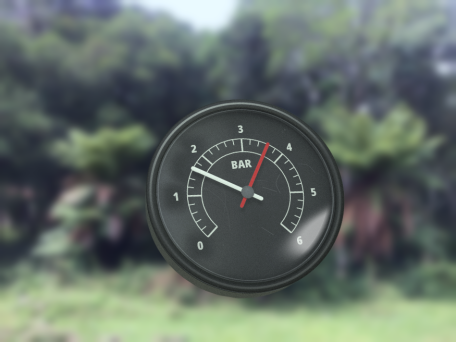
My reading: 1.6 bar
